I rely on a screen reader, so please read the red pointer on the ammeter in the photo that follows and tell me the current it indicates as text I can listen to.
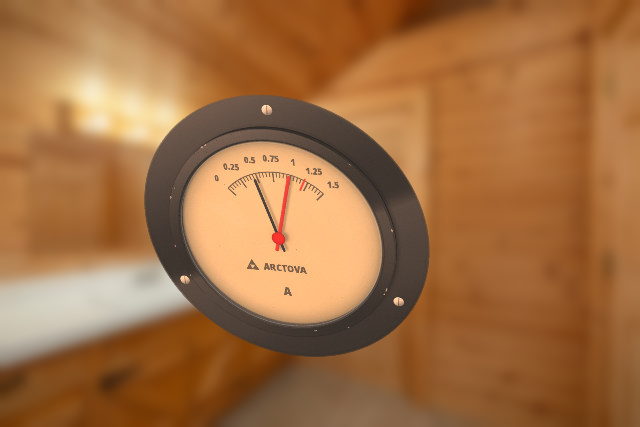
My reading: 1 A
